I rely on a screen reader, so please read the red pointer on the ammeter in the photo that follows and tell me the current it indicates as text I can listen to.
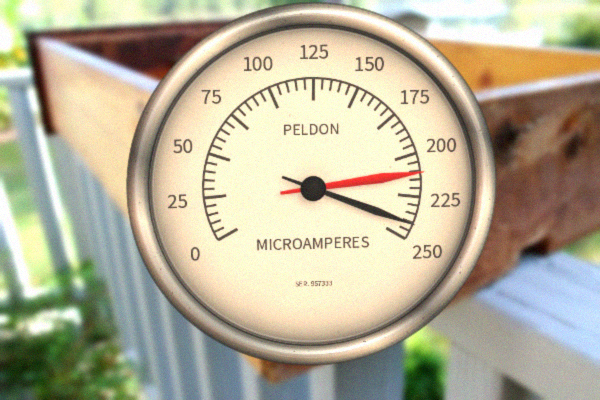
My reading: 210 µA
